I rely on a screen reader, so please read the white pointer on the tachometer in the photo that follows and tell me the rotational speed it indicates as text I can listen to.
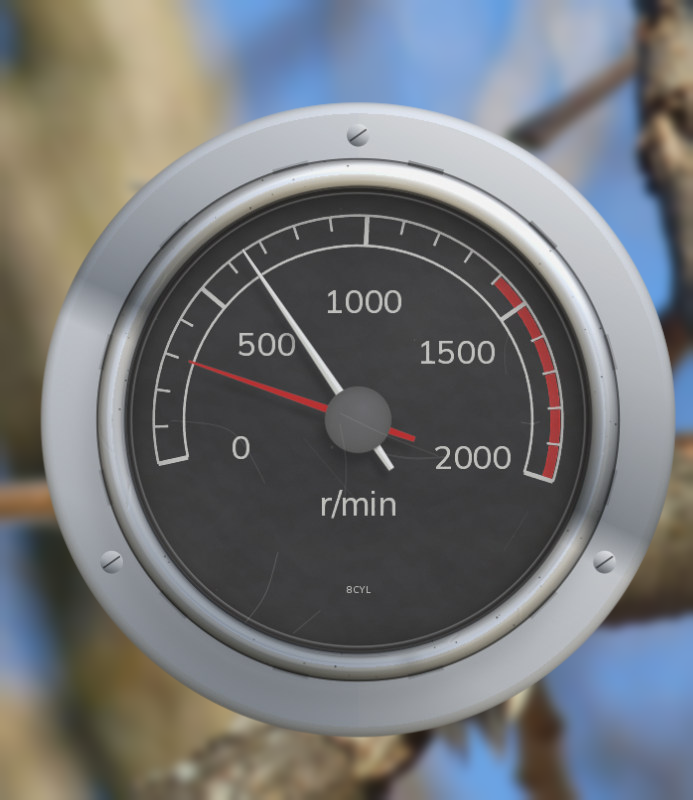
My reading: 650 rpm
